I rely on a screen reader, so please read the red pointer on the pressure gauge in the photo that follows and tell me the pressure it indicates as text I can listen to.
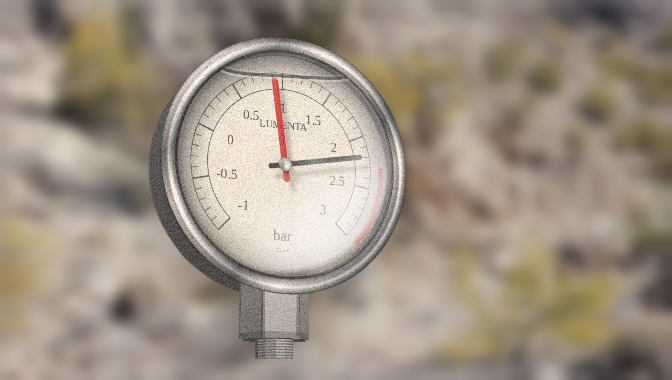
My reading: 0.9 bar
